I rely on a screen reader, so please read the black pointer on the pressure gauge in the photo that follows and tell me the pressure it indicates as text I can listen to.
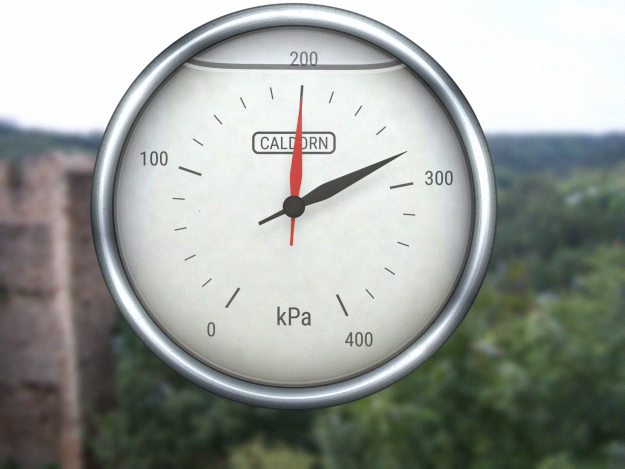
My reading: 280 kPa
